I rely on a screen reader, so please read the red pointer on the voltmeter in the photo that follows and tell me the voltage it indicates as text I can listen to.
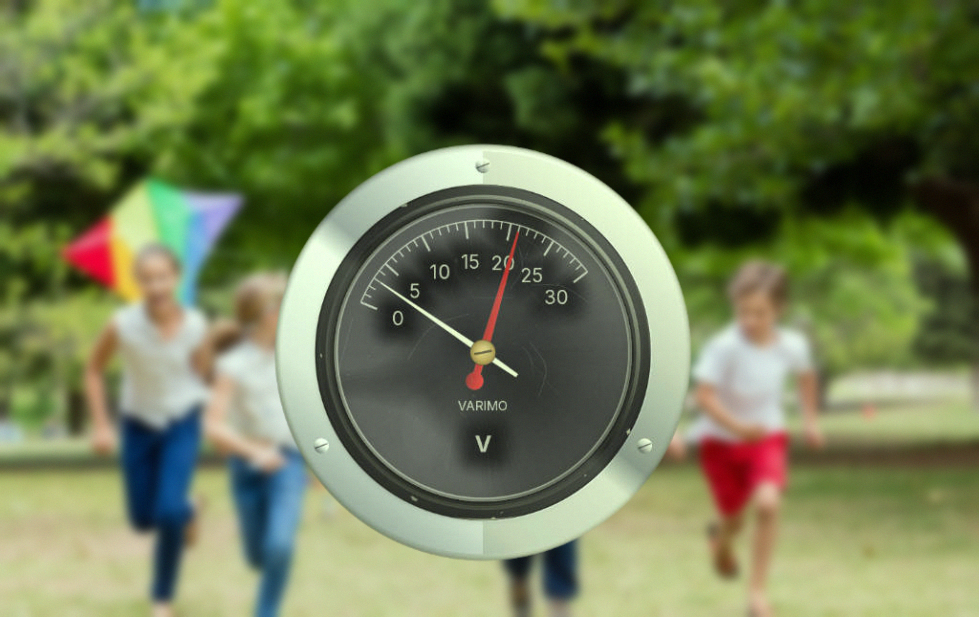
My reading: 21 V
